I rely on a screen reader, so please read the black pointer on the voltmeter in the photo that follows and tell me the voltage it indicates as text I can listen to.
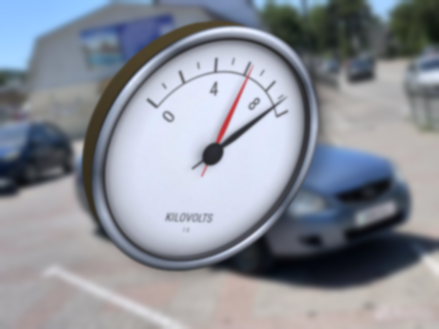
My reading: 9 kV
